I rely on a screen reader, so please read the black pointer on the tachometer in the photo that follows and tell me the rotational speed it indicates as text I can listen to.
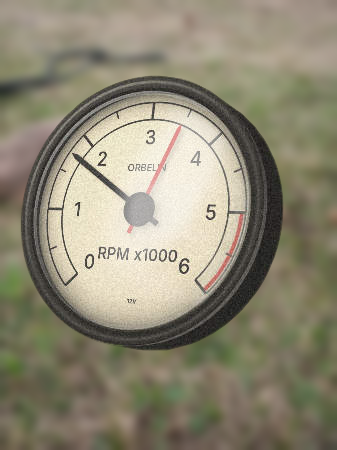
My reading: 1750 rpm
